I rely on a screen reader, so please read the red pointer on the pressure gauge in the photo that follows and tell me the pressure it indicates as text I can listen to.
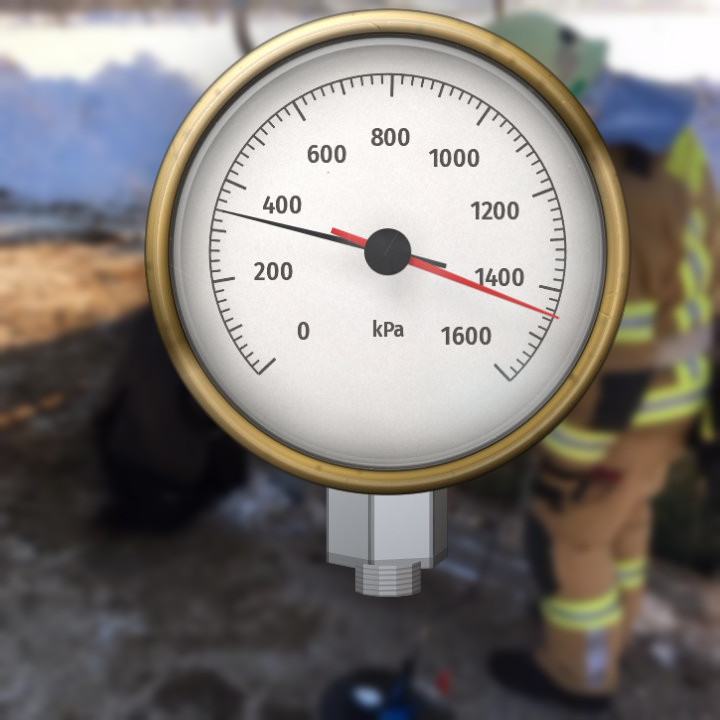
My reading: 1450 kPa
